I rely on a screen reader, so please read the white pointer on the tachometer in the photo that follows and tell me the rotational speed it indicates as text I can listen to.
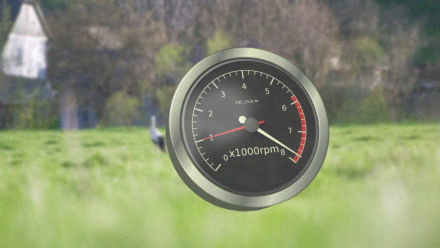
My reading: 7800 rpm
